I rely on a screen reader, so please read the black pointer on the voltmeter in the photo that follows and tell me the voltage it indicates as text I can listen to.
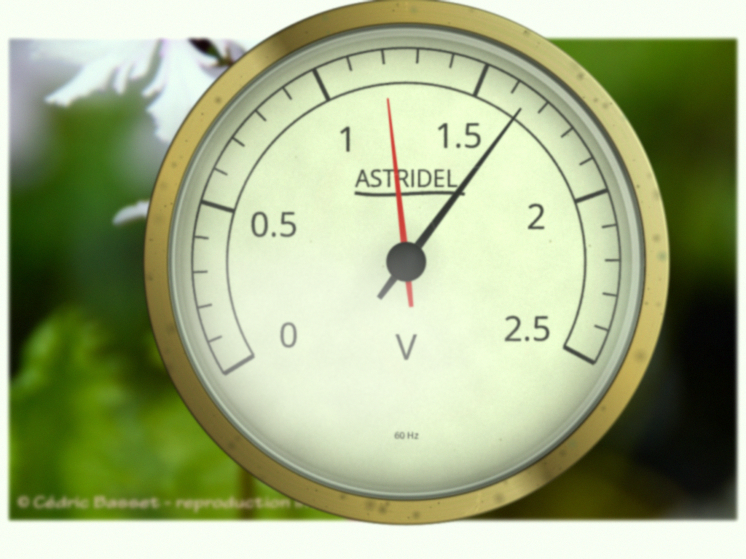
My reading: 1.65 V
